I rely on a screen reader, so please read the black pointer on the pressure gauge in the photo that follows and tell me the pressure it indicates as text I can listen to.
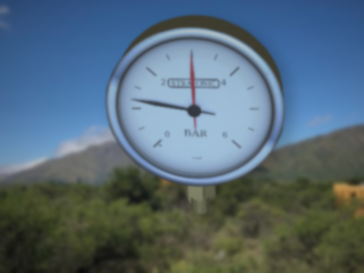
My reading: 1.25 bar
